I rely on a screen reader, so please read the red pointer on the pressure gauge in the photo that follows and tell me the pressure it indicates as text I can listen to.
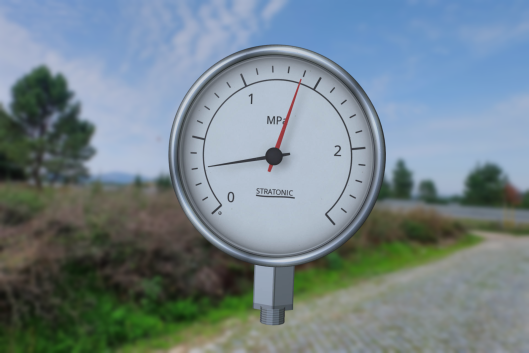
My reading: 1.4 MPa
